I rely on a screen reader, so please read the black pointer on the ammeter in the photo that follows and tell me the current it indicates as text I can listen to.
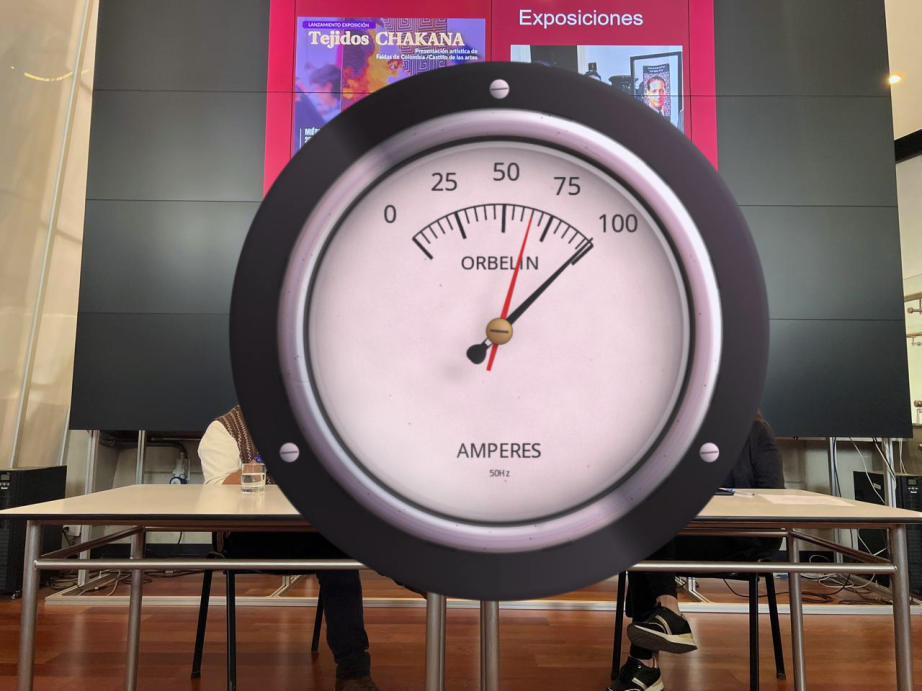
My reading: 97.5 A
